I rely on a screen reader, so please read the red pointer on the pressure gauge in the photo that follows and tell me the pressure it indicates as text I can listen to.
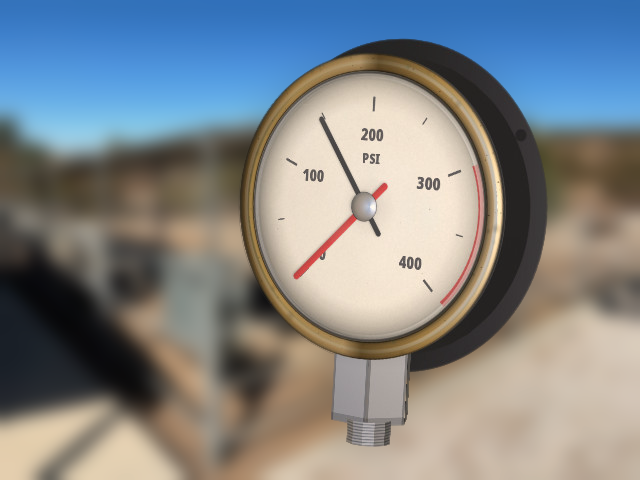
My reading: 0 psi
